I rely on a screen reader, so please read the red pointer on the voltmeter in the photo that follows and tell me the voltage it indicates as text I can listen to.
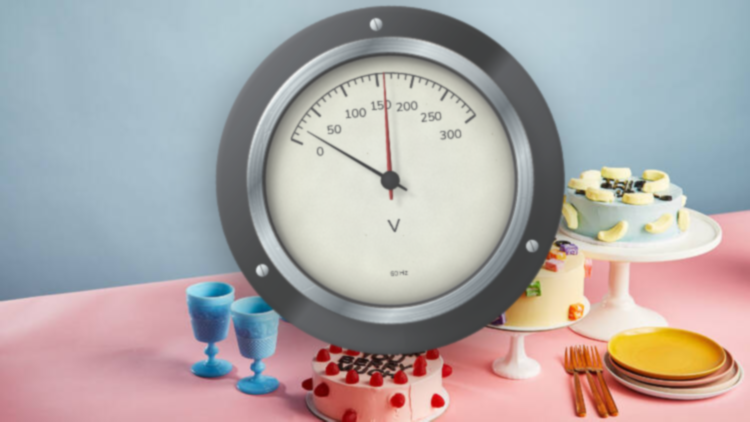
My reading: 160 V
